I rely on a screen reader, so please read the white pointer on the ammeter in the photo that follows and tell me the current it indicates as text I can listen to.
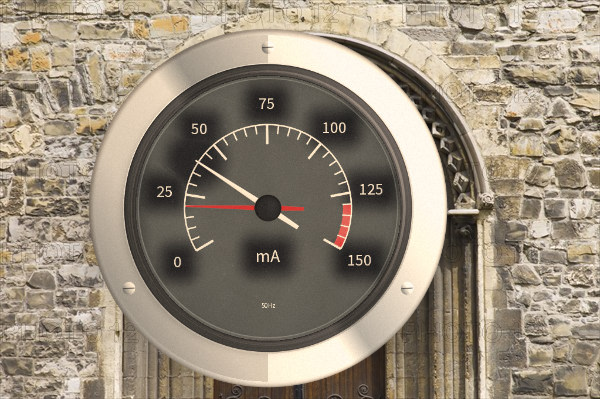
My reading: 40 mA
